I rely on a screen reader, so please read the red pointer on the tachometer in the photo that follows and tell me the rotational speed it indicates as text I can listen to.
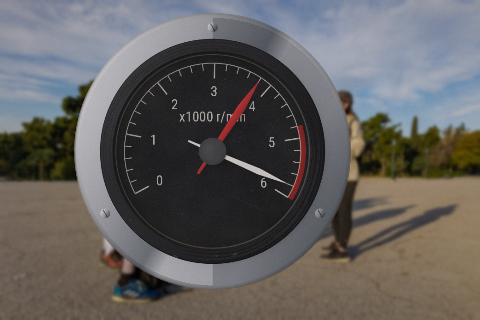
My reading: 3800 rpm
